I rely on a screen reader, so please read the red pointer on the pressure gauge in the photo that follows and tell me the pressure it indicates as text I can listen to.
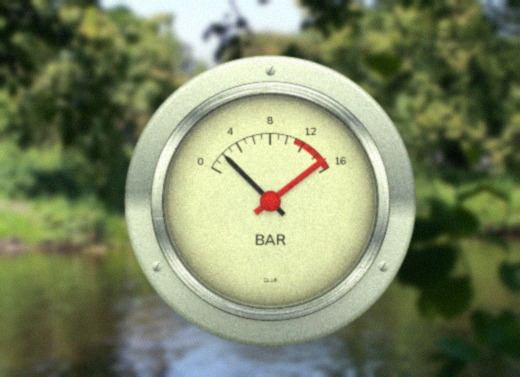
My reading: 15 bar
